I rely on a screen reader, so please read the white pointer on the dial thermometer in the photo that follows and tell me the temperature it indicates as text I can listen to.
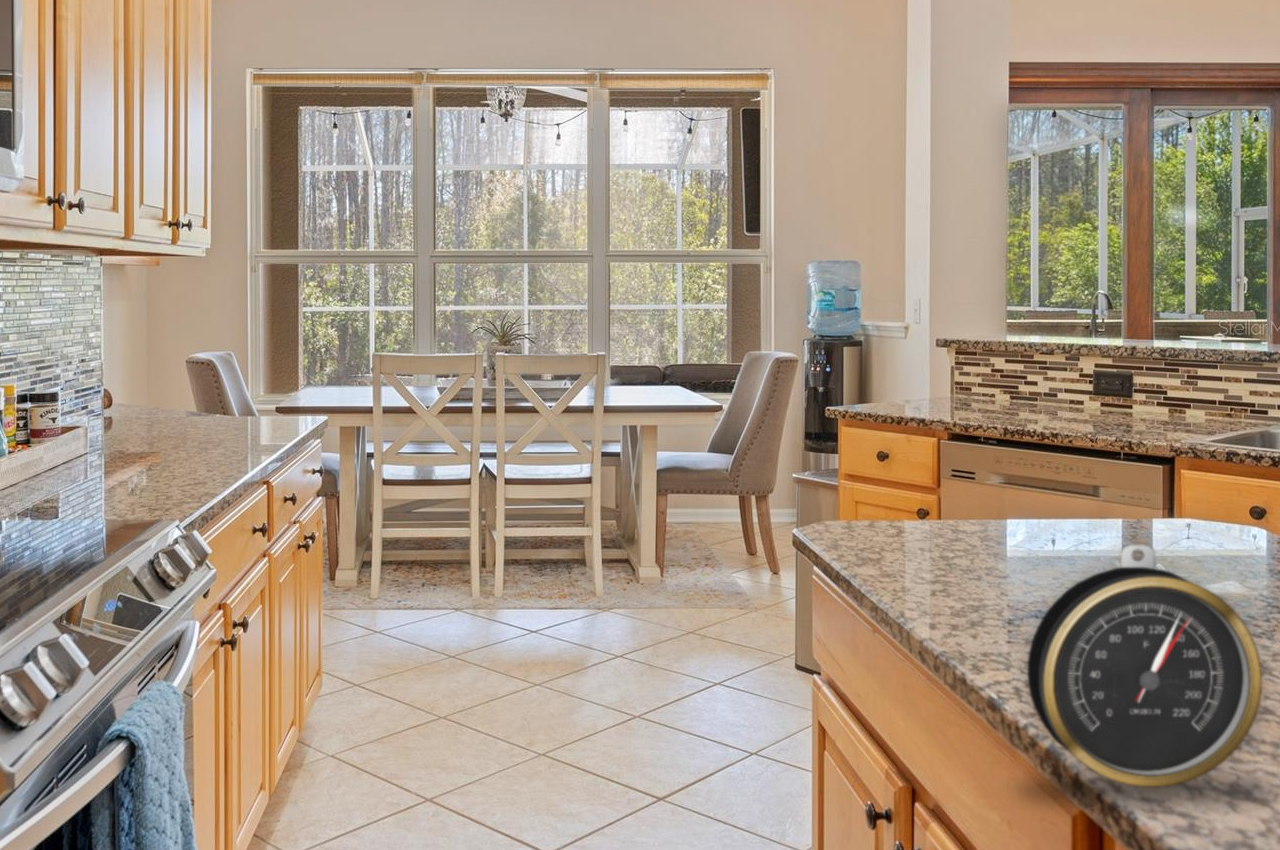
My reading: 130 °F
